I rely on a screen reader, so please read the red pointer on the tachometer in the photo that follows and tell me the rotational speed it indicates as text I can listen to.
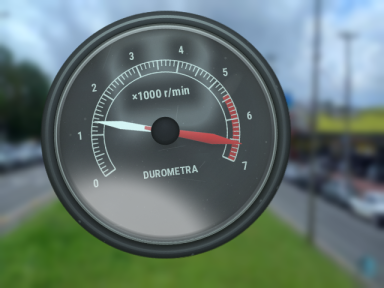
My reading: 6600 rpm
